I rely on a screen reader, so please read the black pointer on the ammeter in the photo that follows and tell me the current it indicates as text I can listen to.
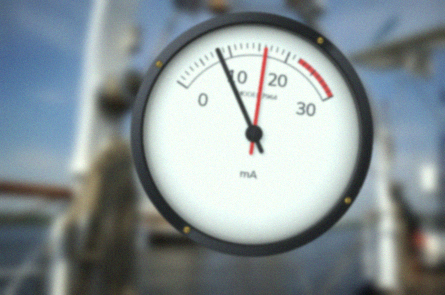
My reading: 8 mA
